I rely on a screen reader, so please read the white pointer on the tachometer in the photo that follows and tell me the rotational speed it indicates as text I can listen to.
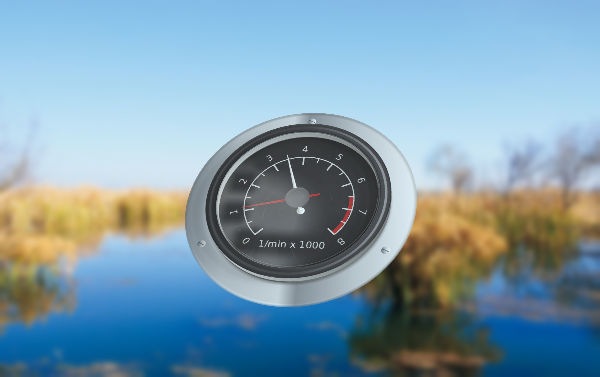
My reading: 3500 rpm
